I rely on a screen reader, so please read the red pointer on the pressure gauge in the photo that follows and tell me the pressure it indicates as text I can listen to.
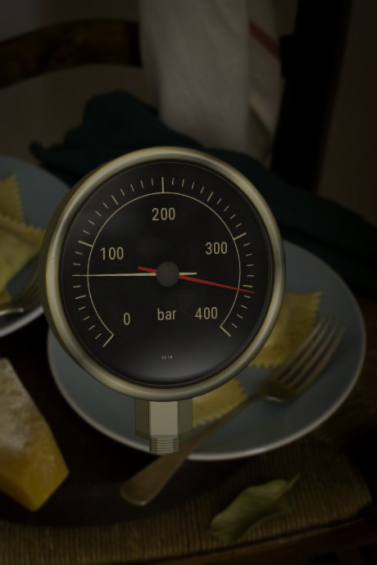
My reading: 355 bar
